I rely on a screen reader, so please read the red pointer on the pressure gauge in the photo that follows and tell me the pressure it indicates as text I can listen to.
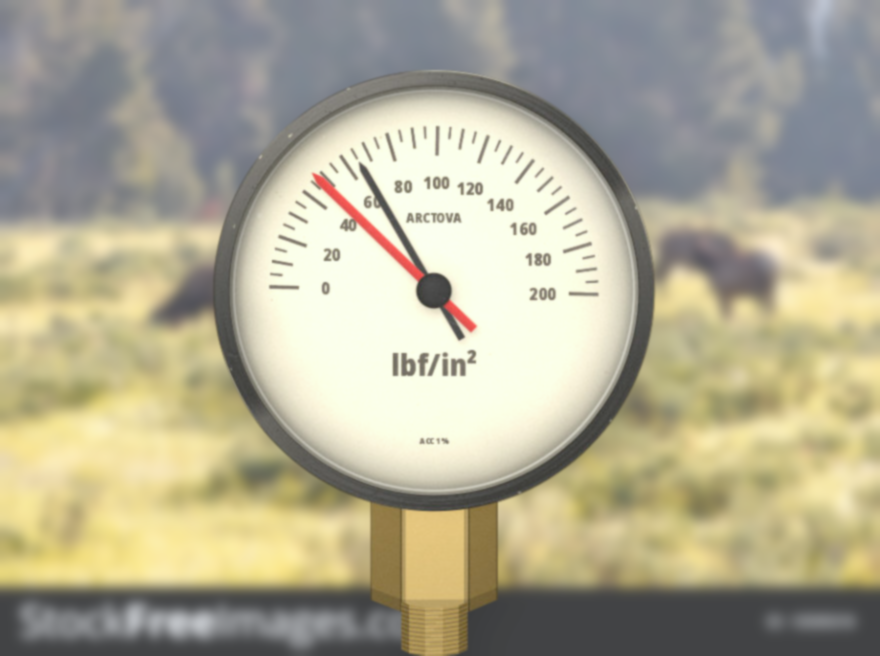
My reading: 47.5 psi
